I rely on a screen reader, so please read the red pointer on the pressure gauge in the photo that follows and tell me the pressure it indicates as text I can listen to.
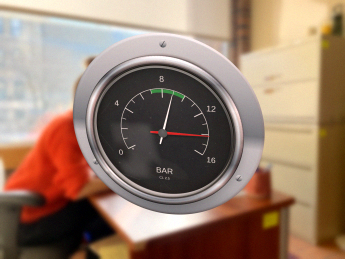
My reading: 14 bar
